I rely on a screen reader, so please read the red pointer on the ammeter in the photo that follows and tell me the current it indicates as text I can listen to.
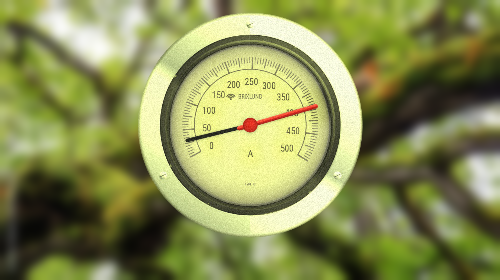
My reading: 400 A
